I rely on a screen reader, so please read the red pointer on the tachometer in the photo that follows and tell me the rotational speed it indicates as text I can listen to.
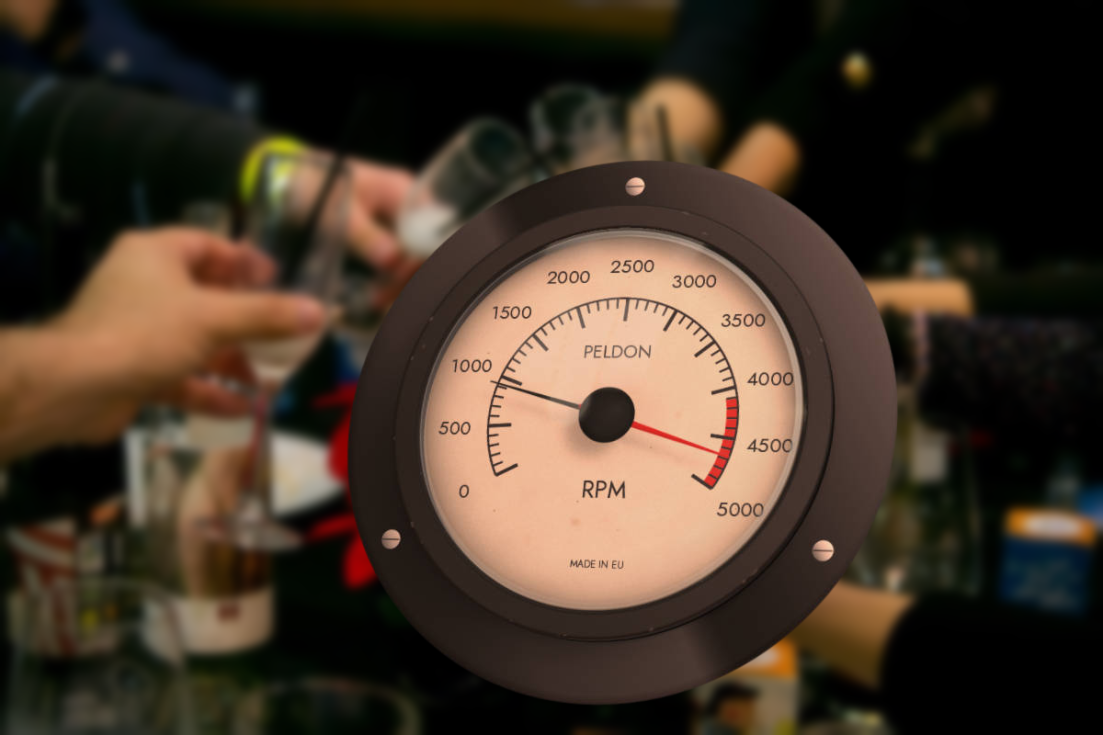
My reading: 4700 rpm
